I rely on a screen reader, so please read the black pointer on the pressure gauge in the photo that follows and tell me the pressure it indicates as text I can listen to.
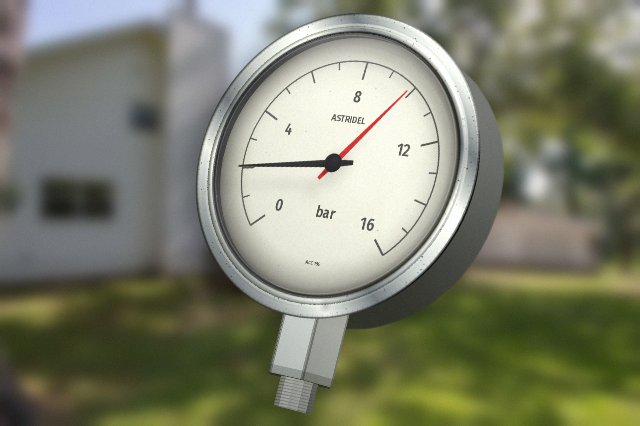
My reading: 2 bar
